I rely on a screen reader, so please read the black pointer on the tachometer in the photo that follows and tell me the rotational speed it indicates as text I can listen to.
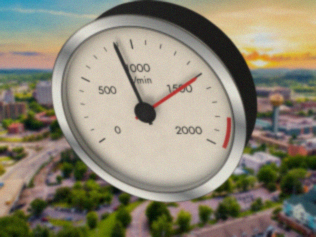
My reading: 900 rpm
